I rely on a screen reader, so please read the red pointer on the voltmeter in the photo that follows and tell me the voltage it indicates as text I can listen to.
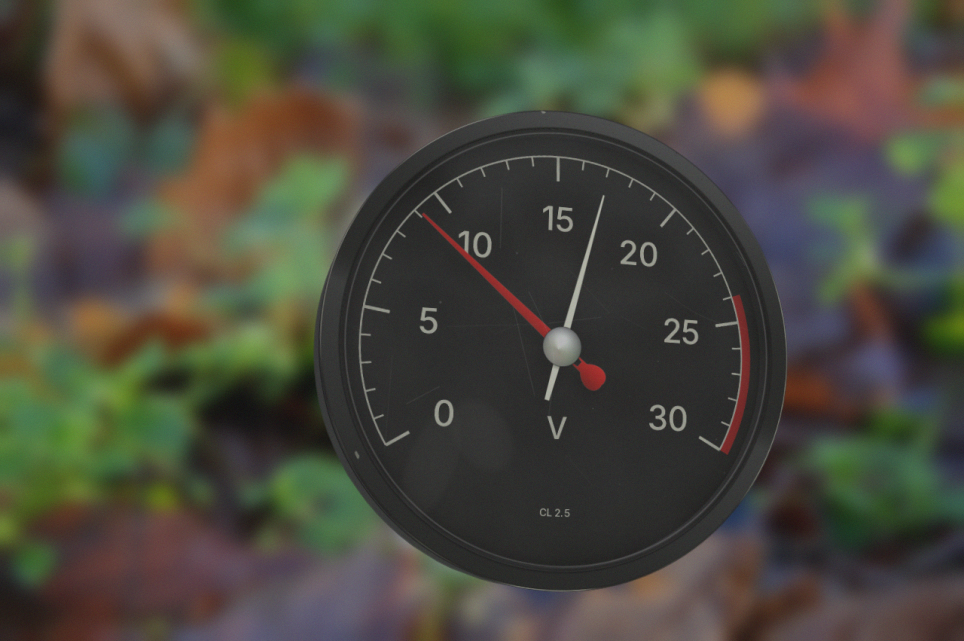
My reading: 9 V
